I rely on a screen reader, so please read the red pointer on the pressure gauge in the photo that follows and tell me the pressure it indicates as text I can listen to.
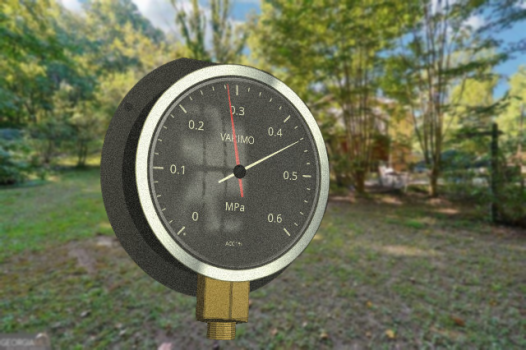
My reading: 0.28 MPa
